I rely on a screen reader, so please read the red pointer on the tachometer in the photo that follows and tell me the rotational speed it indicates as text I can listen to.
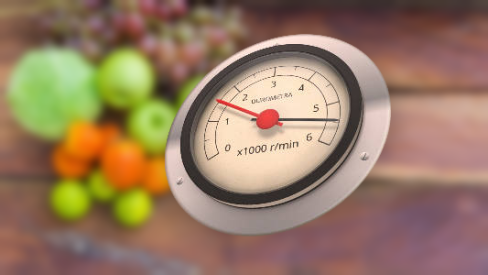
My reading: 1500 rpm
